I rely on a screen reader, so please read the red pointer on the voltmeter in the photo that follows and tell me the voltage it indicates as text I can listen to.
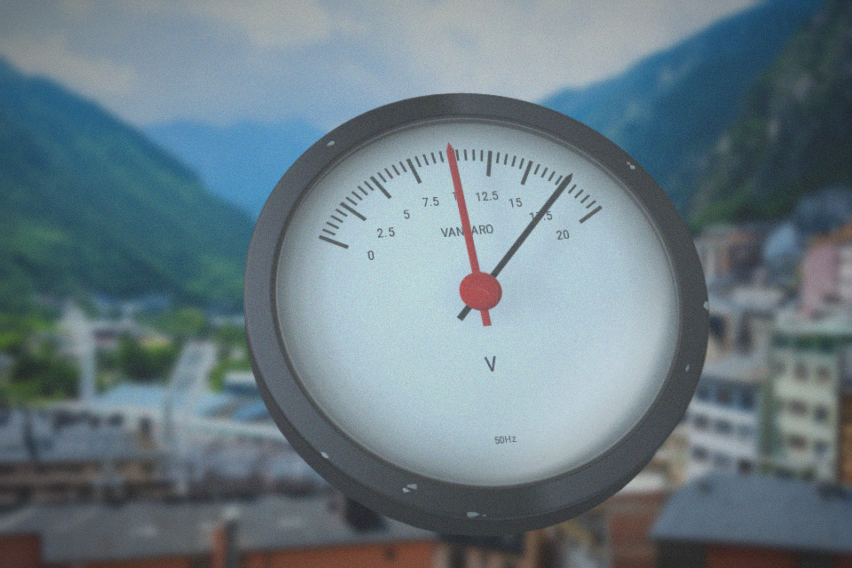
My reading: 10 V
